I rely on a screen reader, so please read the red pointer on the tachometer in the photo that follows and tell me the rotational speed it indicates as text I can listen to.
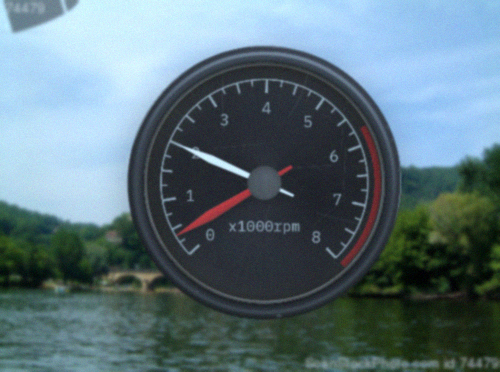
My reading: 375 rpm
